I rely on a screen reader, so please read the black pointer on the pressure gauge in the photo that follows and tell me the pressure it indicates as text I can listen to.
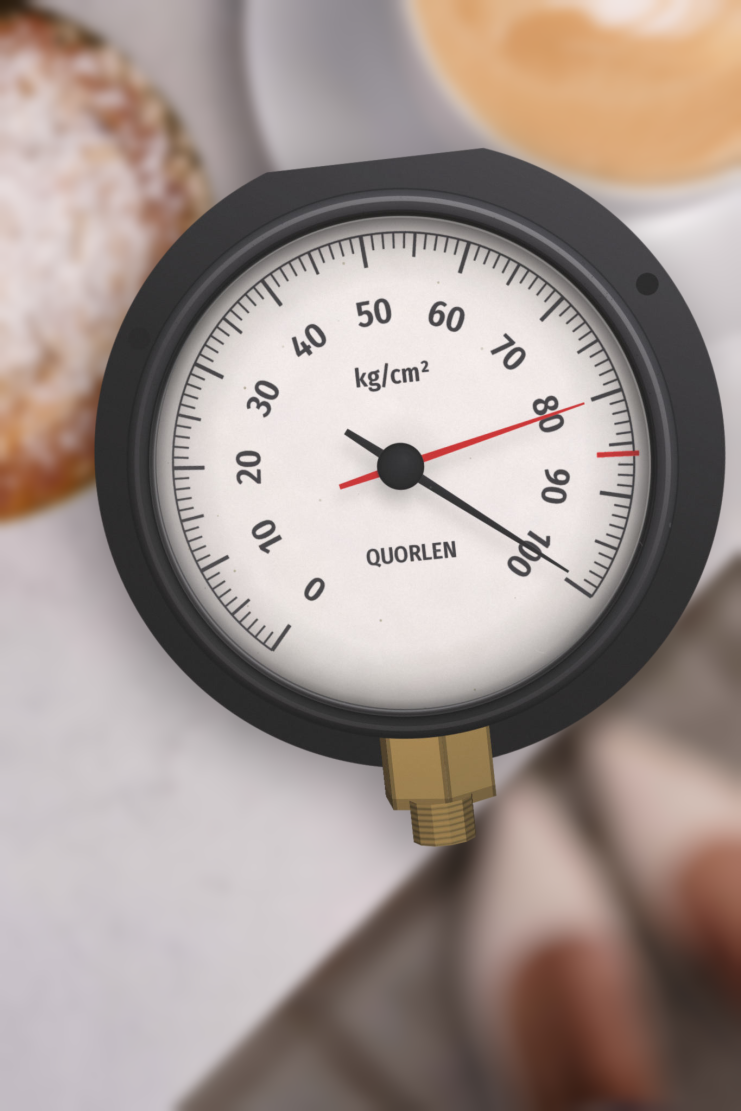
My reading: 99 kg/cm²
